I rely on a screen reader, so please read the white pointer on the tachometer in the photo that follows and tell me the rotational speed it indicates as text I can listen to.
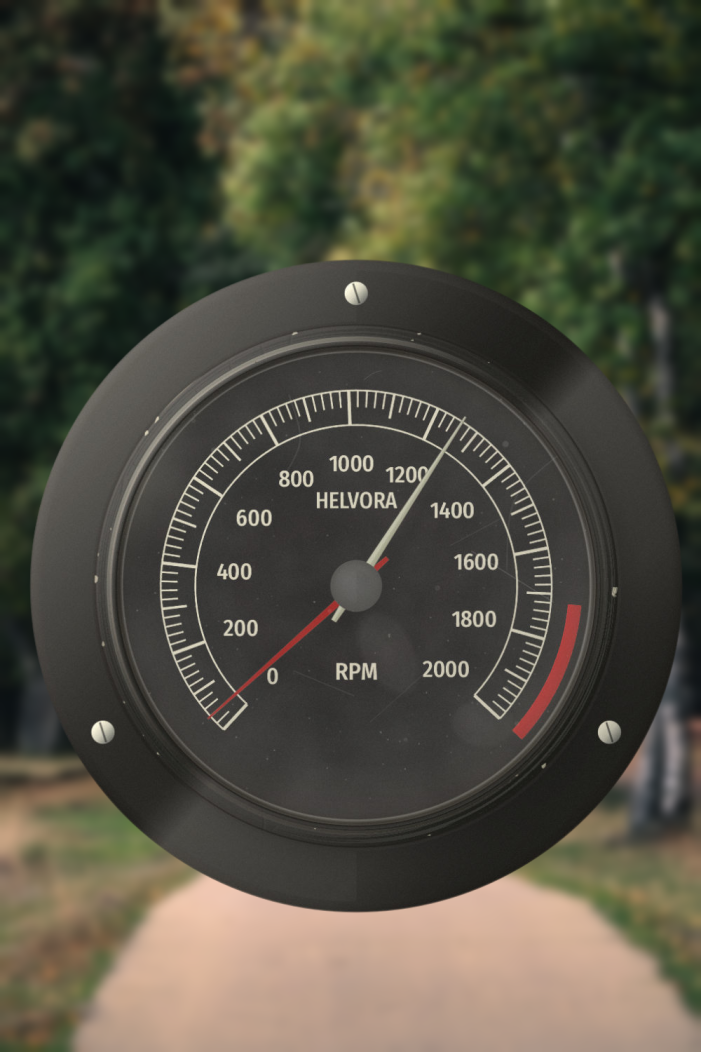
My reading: 1260 rpm
